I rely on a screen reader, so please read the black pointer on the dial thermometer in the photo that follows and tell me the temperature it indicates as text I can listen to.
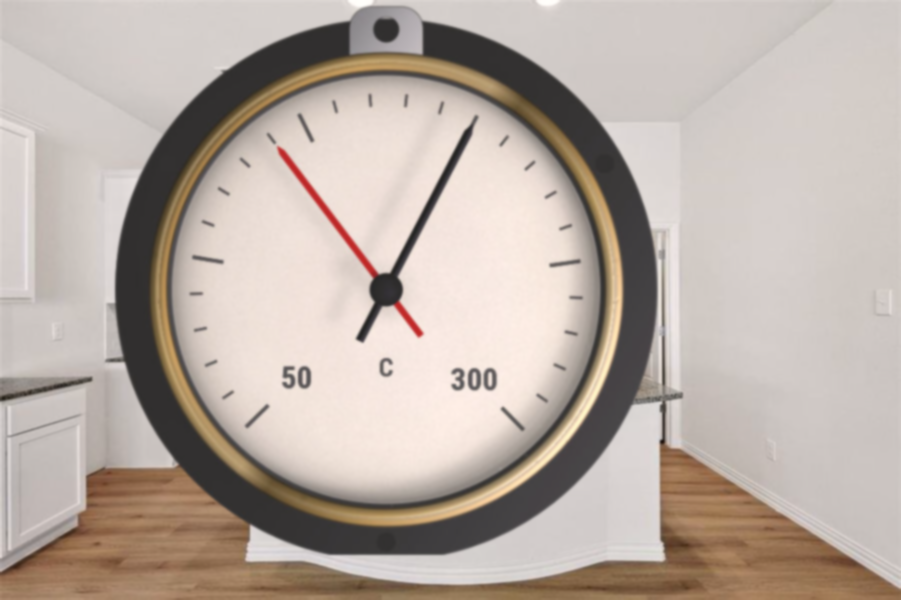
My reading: 200 °C
